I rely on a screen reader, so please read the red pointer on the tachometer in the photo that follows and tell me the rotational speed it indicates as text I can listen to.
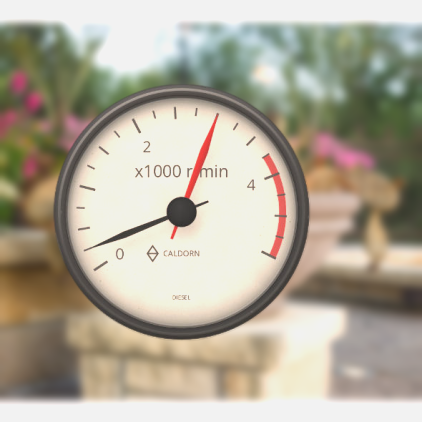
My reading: 3000 rpm
